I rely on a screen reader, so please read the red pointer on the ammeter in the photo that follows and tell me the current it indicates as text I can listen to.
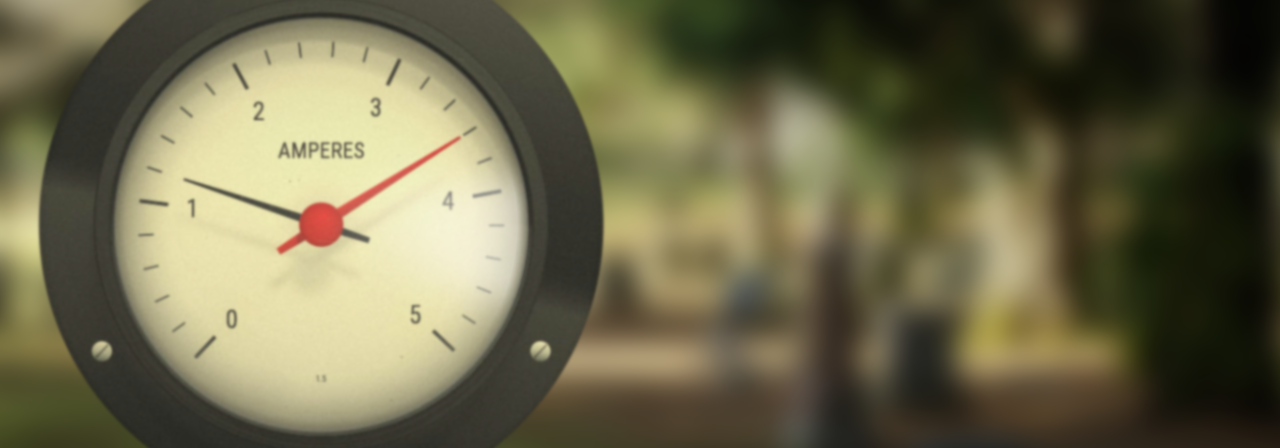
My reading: 3.6 A
